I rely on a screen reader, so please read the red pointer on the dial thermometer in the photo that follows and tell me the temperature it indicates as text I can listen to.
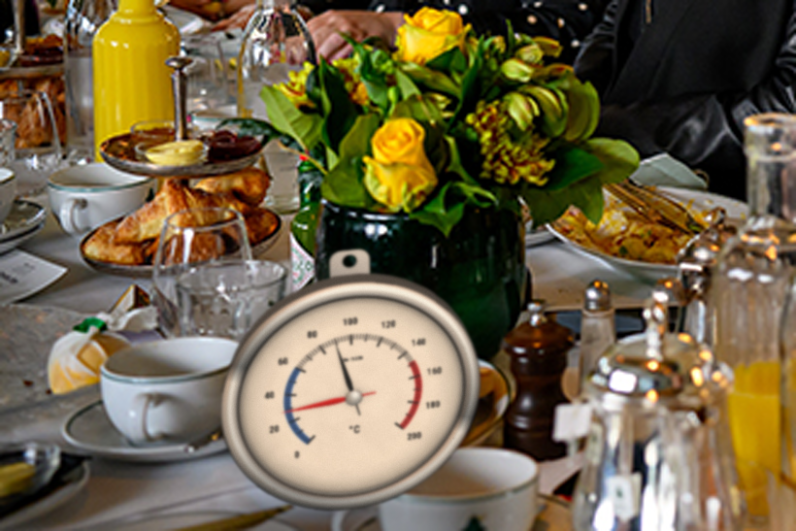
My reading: 30 °C
